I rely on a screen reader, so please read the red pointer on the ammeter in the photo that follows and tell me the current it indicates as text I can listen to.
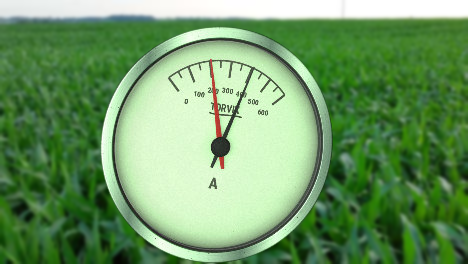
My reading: 200 A
